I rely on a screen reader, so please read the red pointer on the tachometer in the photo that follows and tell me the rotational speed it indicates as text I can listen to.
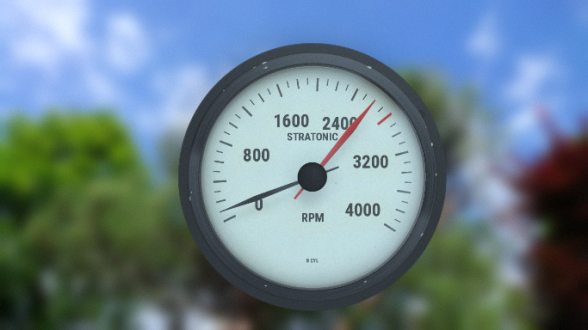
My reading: 2600 rpm
